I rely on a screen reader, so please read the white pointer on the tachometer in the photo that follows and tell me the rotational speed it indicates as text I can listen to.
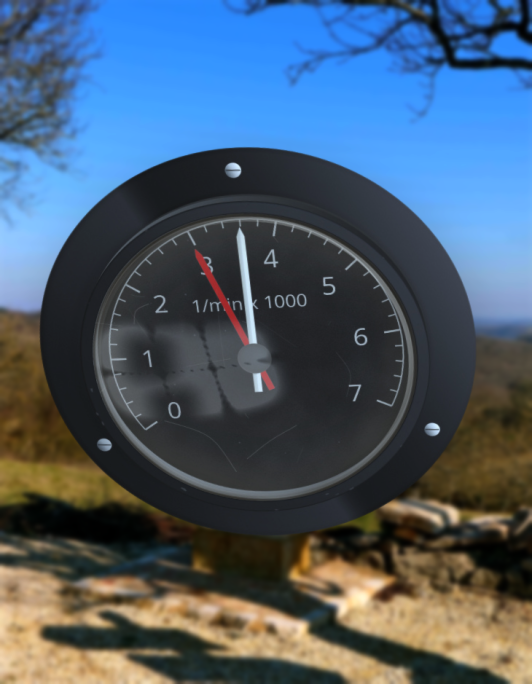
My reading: 3600 rpm
